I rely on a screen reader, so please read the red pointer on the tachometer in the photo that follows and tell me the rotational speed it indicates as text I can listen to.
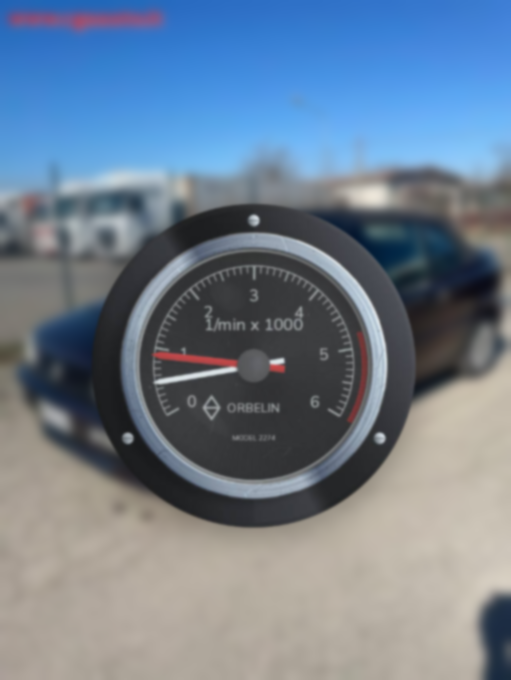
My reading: 900 rpm
